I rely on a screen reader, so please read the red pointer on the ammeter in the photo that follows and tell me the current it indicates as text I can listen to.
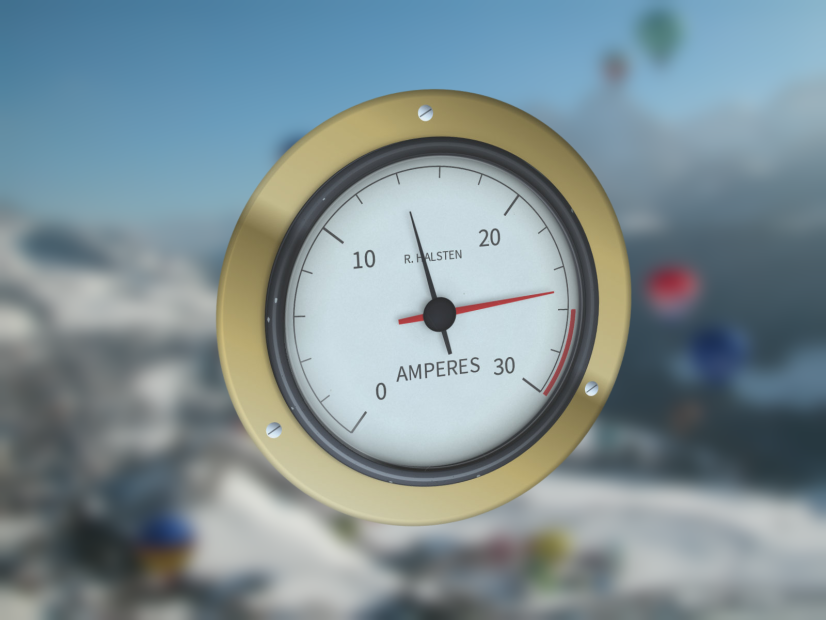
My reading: 25 A
